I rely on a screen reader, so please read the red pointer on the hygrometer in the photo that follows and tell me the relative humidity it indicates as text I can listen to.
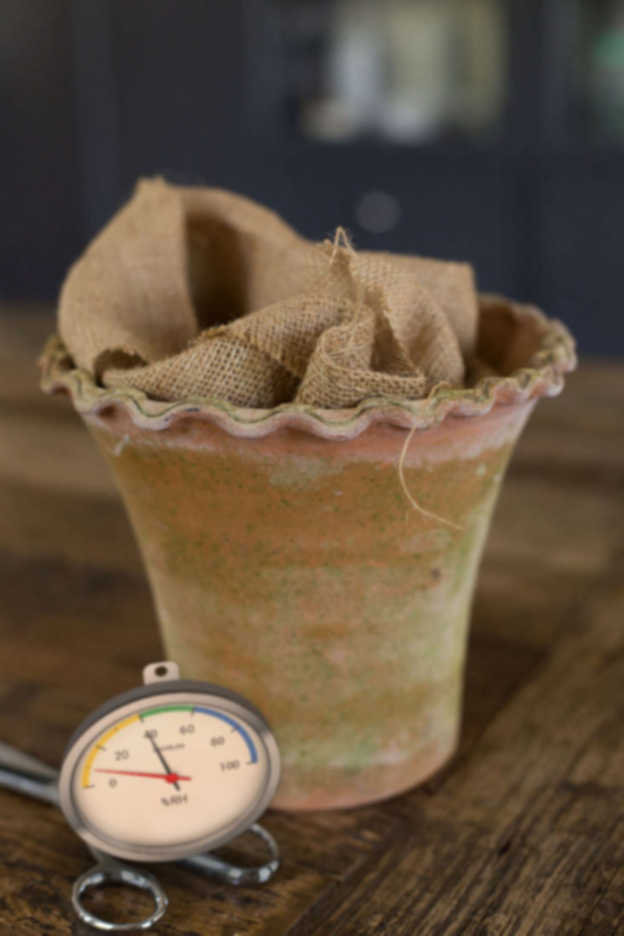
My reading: 10 %
